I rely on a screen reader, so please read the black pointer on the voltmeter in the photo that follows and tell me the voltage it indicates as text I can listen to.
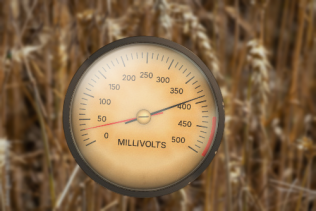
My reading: 390 mV
